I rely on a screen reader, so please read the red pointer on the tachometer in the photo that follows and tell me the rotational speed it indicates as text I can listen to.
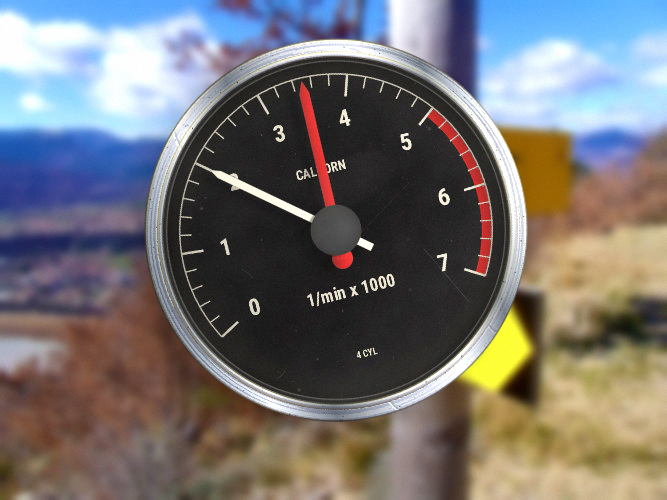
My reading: 3500 rpm
